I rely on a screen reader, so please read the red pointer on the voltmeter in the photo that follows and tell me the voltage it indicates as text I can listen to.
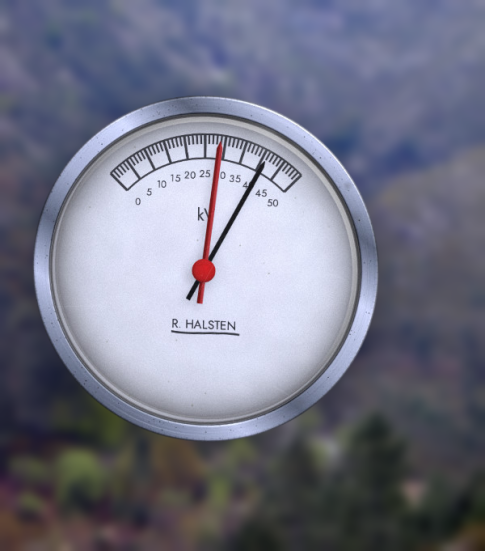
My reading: 29 kV
